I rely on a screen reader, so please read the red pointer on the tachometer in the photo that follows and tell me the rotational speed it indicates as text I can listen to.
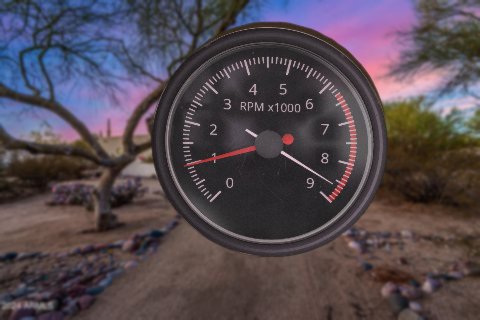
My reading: 1000 rpm
